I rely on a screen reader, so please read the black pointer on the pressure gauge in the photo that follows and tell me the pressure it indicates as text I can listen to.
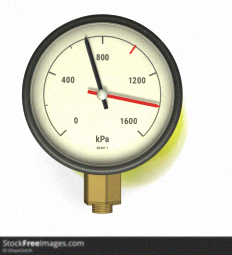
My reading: 700 kPa
